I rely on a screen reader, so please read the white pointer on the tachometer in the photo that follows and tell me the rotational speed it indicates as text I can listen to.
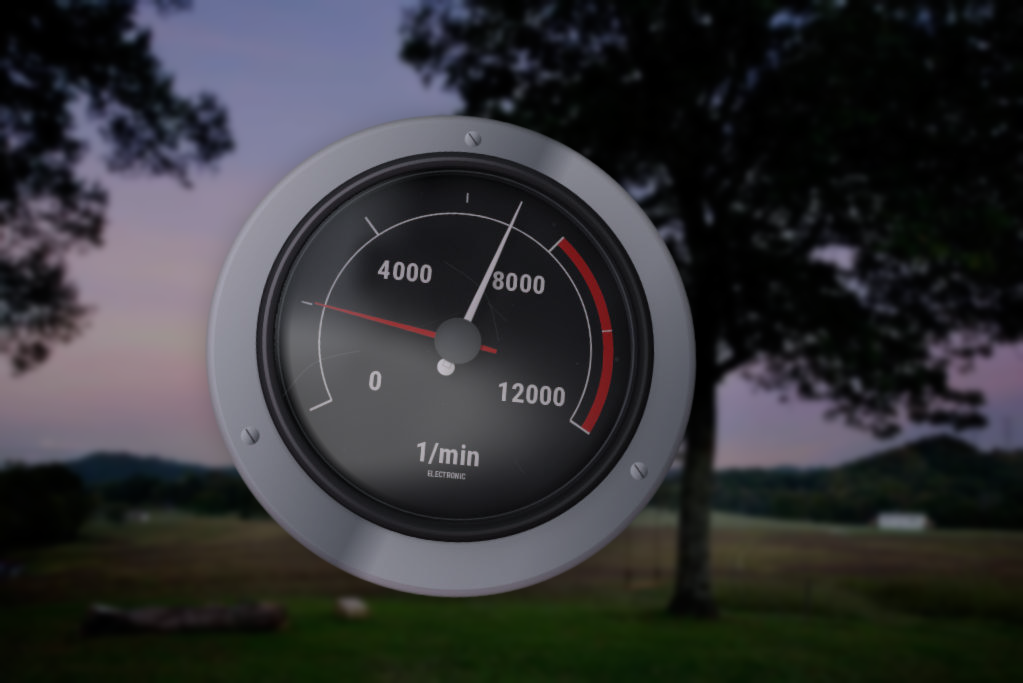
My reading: 7000 rpm
